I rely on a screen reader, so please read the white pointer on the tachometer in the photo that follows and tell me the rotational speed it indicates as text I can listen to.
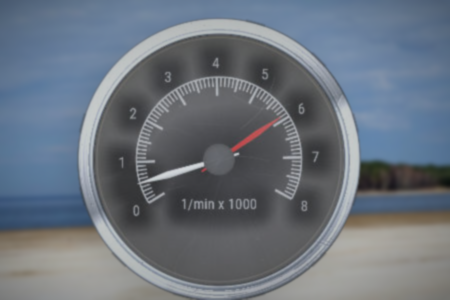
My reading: 500 rpm
